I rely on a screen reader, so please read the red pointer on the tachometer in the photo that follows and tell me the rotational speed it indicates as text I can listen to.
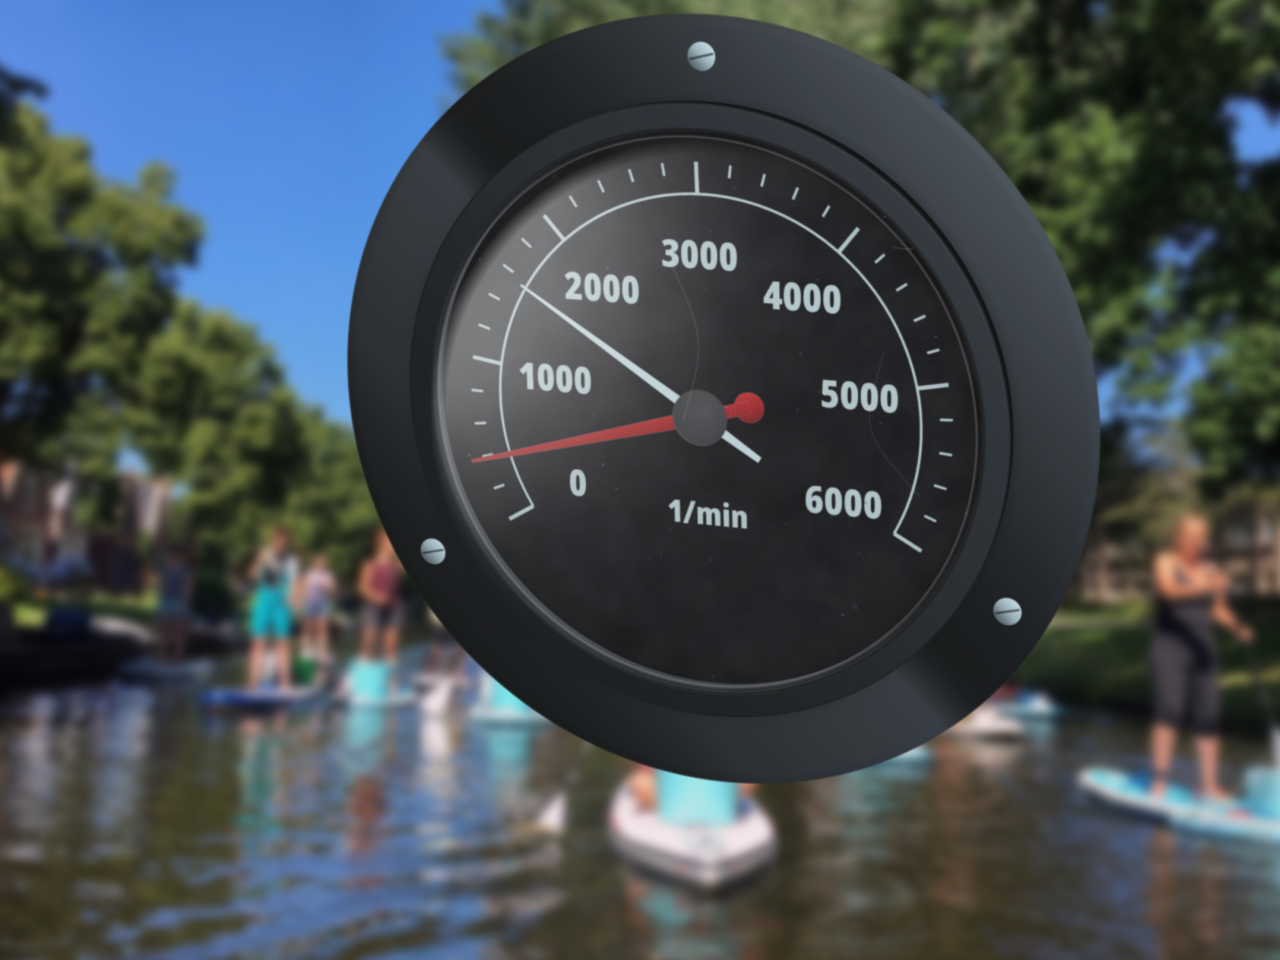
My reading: 400 rpm
